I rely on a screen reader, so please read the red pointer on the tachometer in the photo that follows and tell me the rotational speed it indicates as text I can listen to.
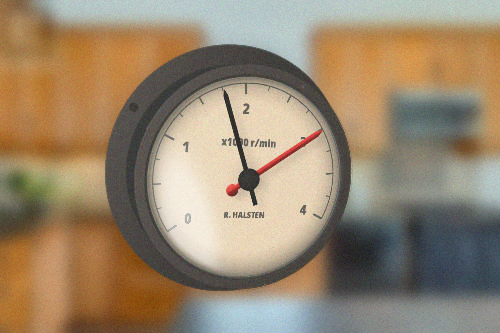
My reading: 3000 rpm
